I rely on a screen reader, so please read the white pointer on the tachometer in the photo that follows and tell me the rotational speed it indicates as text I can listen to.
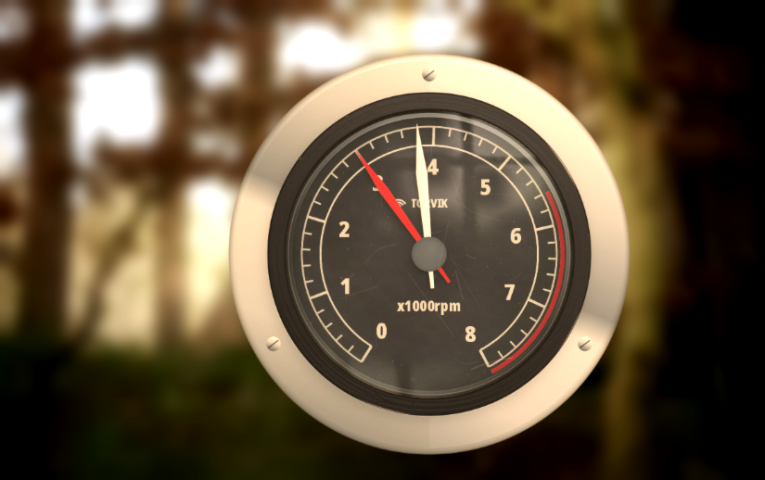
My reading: 3800 rpm
